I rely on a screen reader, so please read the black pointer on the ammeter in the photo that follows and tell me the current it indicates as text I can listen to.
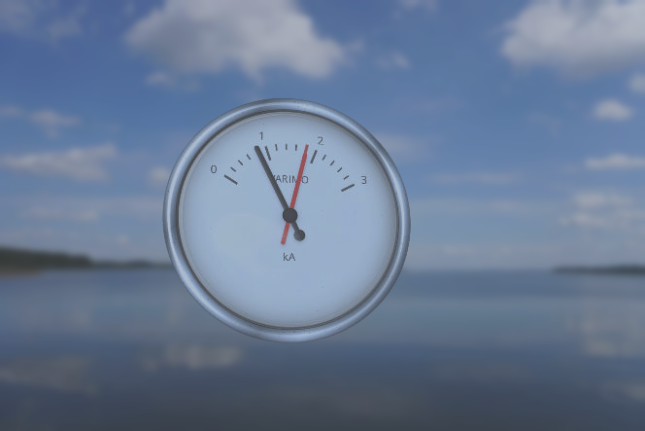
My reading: 0.8 kA
